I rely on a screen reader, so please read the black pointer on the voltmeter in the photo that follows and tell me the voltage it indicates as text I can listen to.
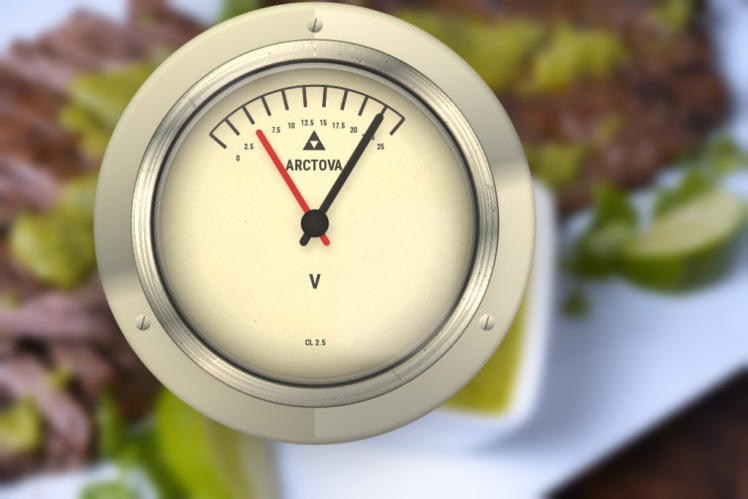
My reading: 22.5 V
